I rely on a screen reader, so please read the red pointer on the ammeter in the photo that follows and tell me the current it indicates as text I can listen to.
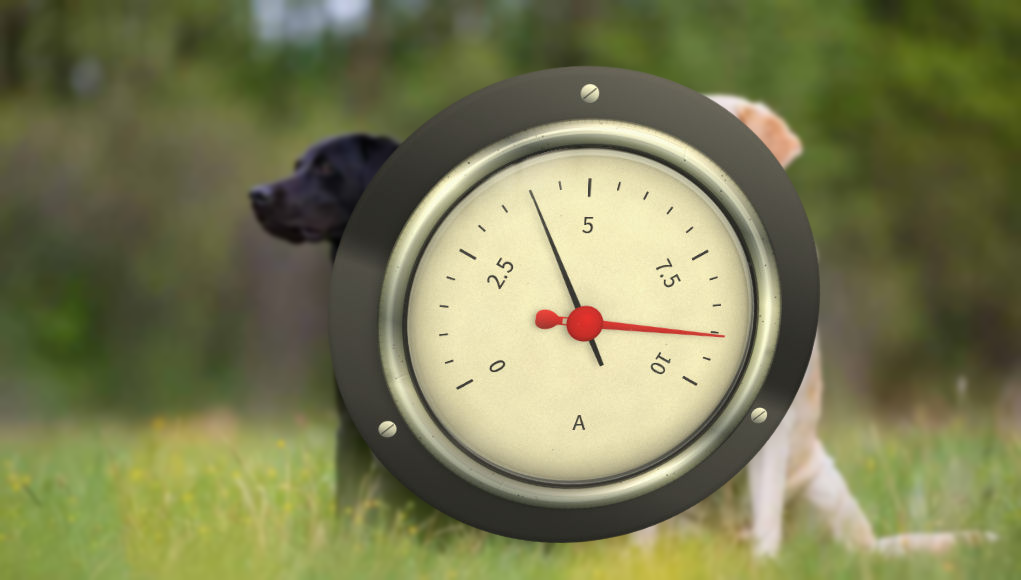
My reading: 9 A
